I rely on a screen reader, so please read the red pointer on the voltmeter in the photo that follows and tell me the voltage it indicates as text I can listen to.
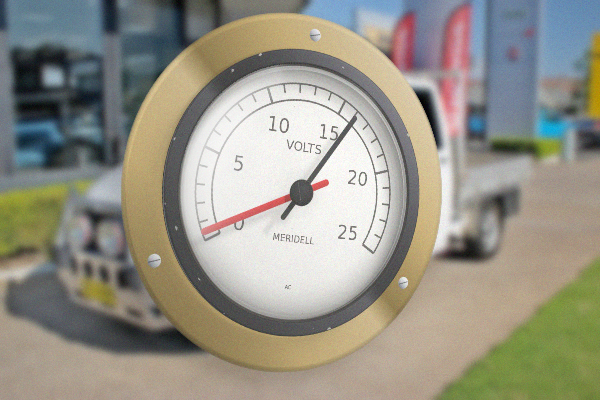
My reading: 0.5 V
